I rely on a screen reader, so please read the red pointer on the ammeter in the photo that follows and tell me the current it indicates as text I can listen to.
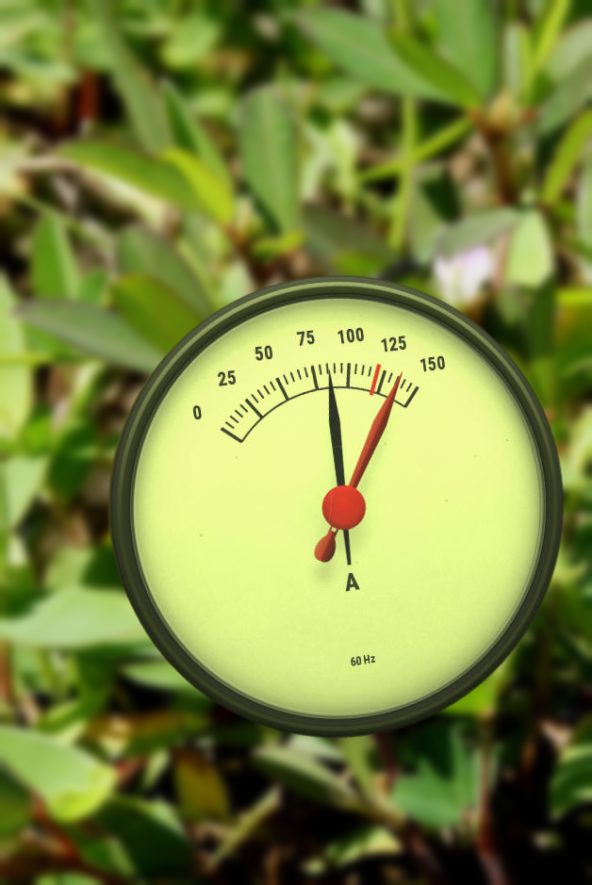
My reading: 135 A
